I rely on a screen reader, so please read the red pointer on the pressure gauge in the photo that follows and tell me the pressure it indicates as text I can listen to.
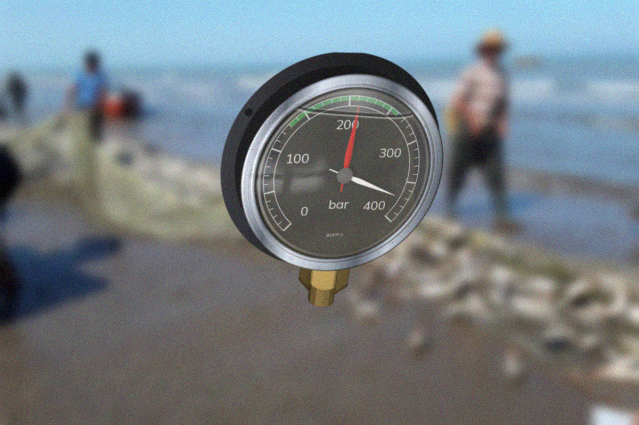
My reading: 210 bar
